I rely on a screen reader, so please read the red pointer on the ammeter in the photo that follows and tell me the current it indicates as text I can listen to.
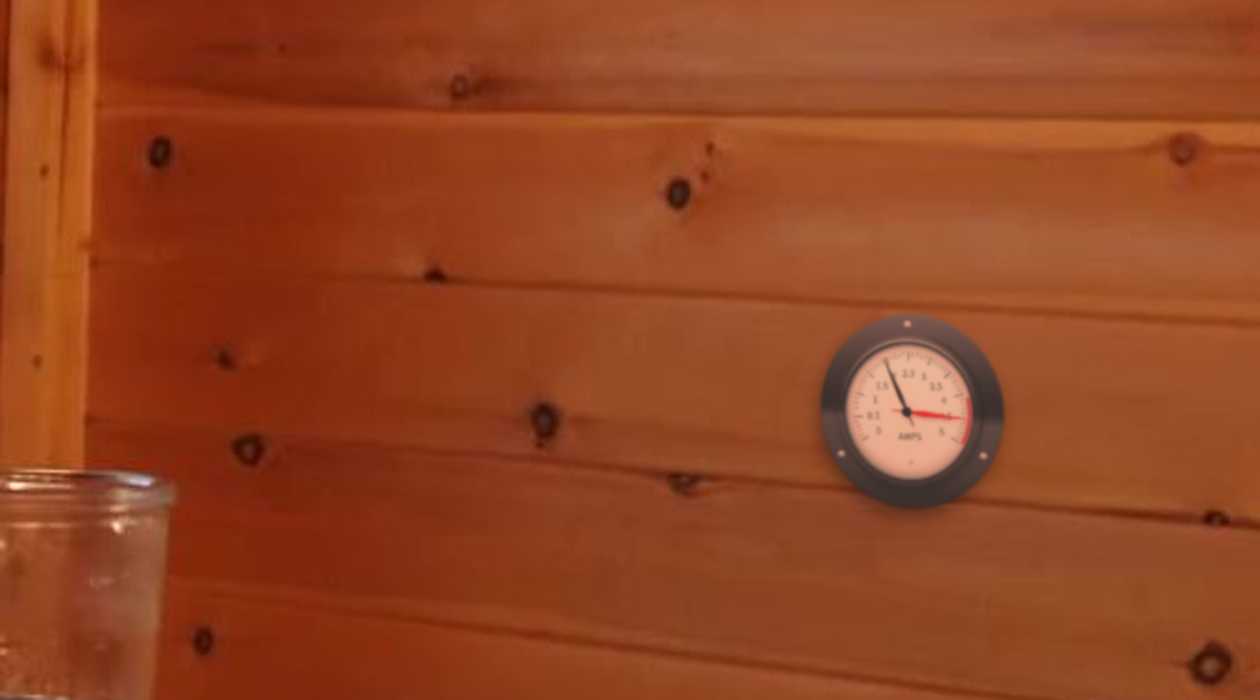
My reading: 4.5 A
